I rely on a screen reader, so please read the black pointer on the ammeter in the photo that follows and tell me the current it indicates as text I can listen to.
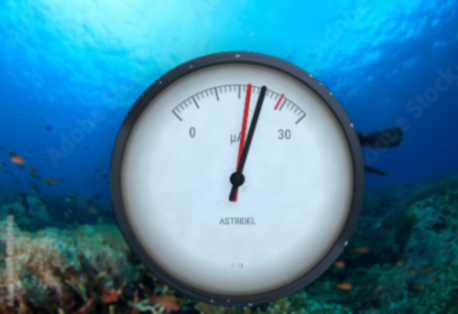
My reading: 20 µA
